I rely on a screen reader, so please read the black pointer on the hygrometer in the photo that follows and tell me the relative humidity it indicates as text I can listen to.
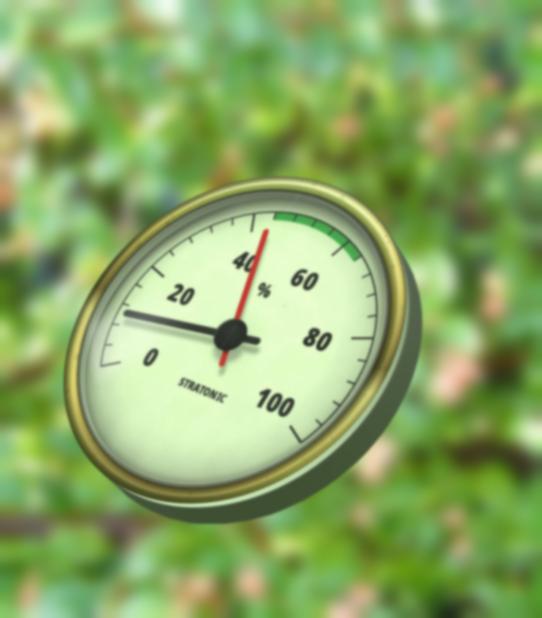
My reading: 10 %
